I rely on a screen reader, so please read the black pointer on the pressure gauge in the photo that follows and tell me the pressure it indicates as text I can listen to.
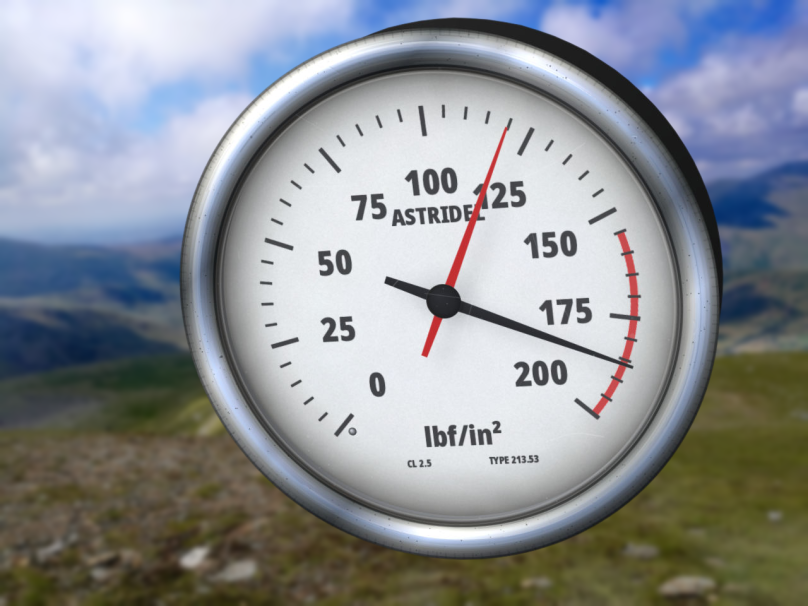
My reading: 185 psi
